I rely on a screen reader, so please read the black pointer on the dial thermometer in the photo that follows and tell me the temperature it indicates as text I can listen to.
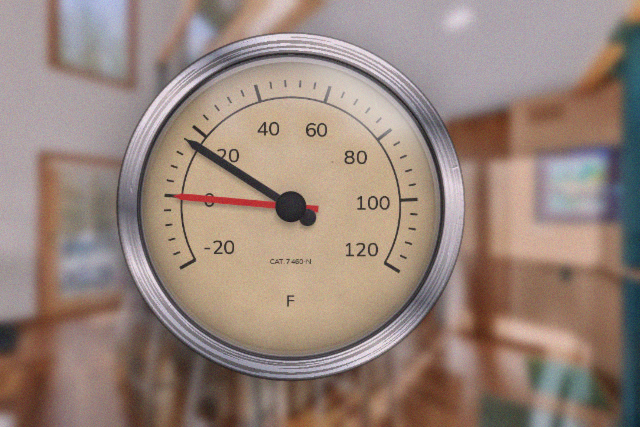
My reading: 16 °F
